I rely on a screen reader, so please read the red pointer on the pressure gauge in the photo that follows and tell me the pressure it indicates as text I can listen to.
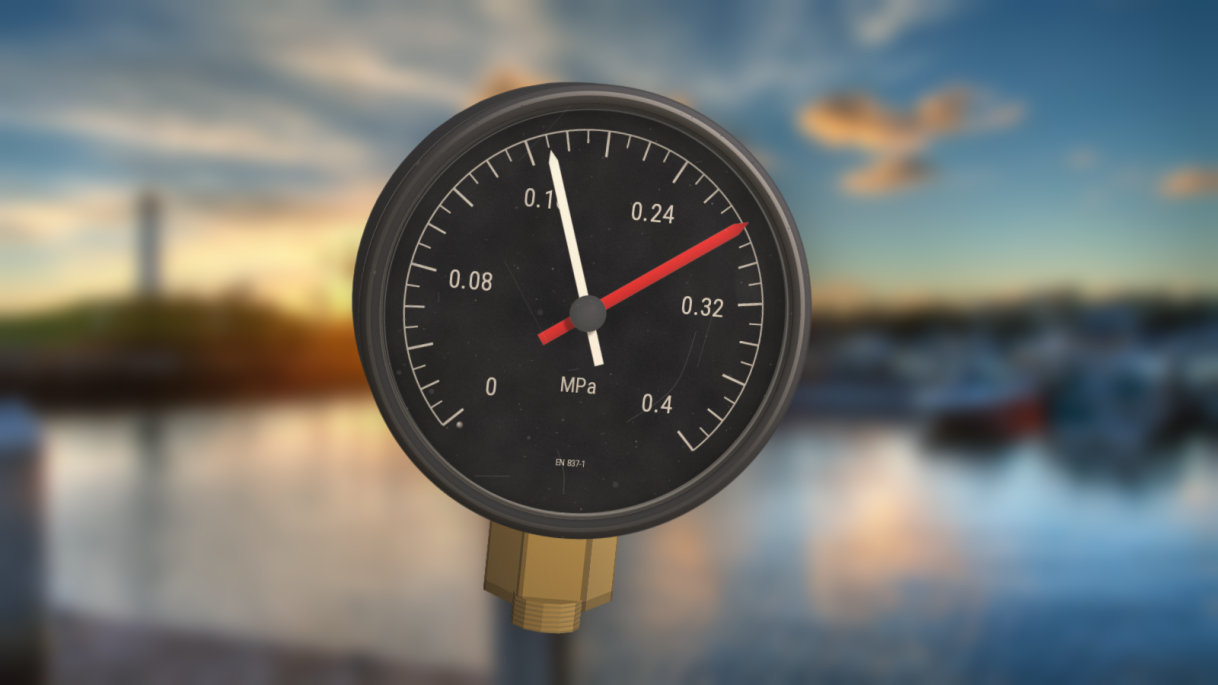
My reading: 0.28 MPa
